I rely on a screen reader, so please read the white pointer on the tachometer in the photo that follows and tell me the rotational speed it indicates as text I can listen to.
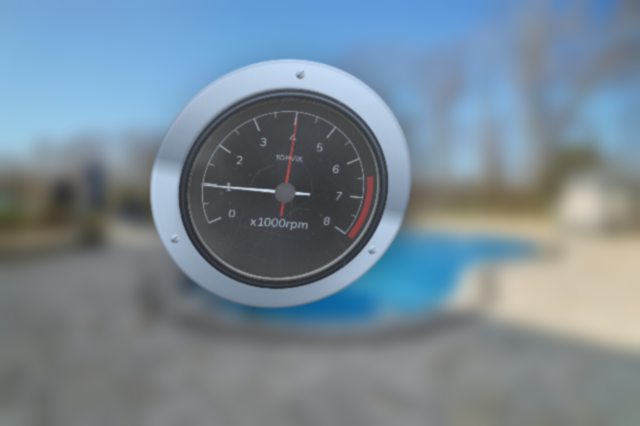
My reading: 1000 rpm
